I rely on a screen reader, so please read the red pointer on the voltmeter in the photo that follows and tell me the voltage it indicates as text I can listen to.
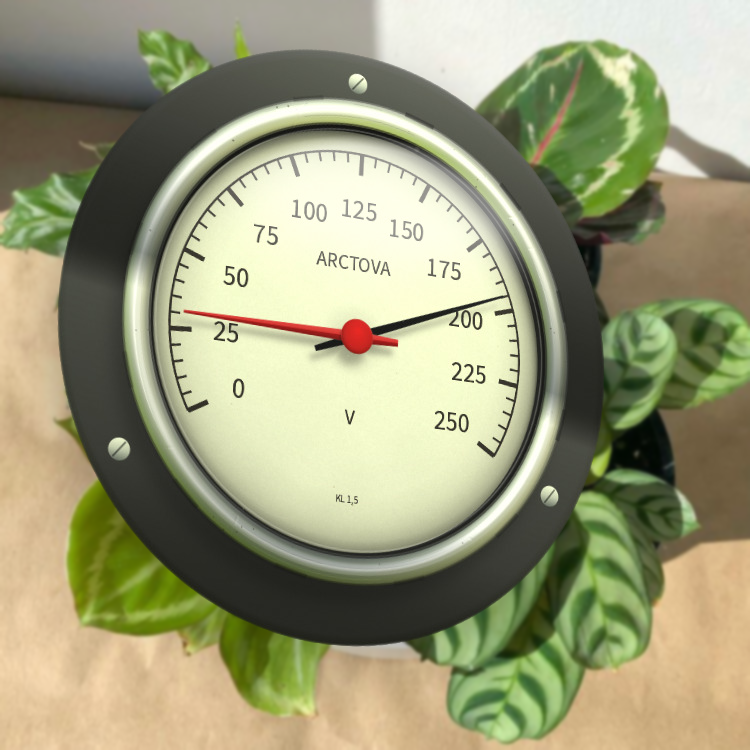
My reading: 30 V
